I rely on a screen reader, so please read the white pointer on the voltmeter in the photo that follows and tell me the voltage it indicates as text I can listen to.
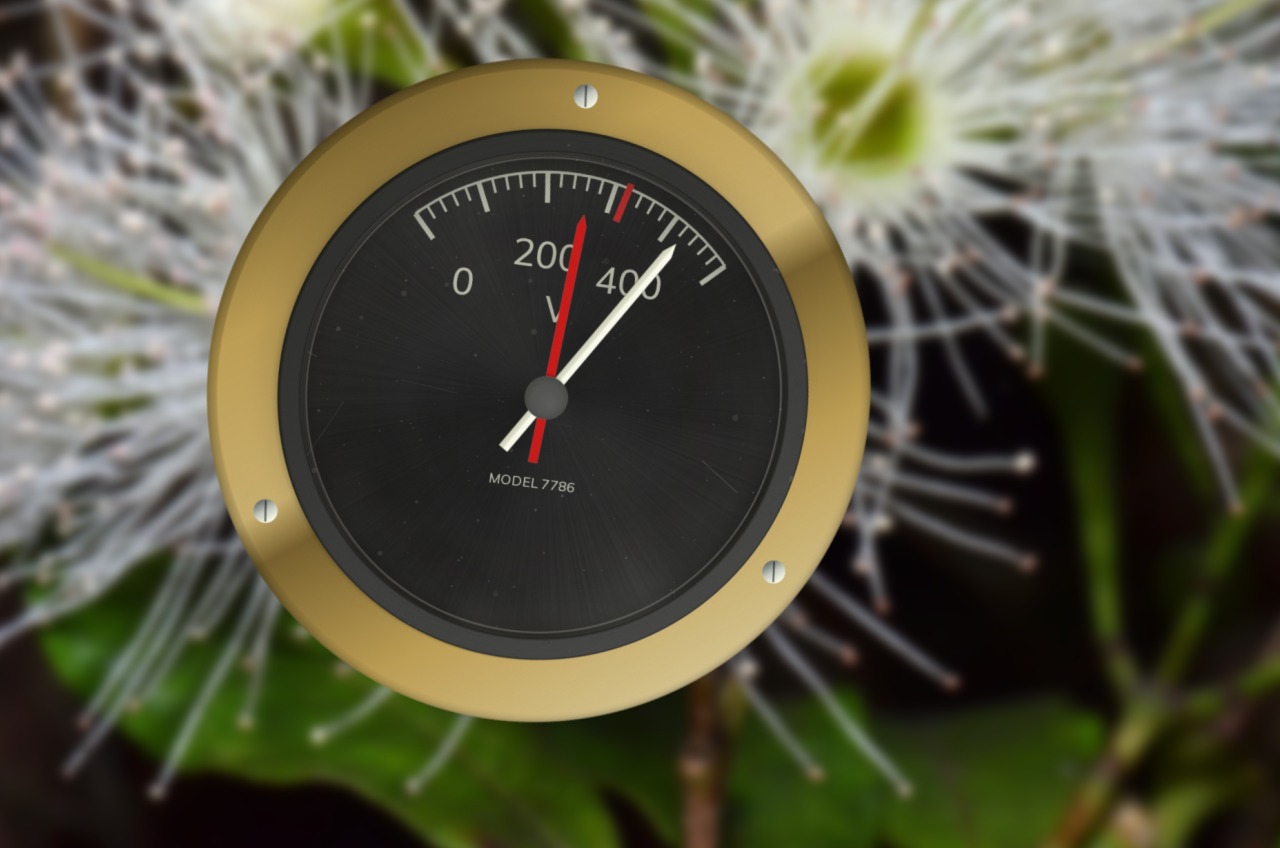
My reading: 420 V
